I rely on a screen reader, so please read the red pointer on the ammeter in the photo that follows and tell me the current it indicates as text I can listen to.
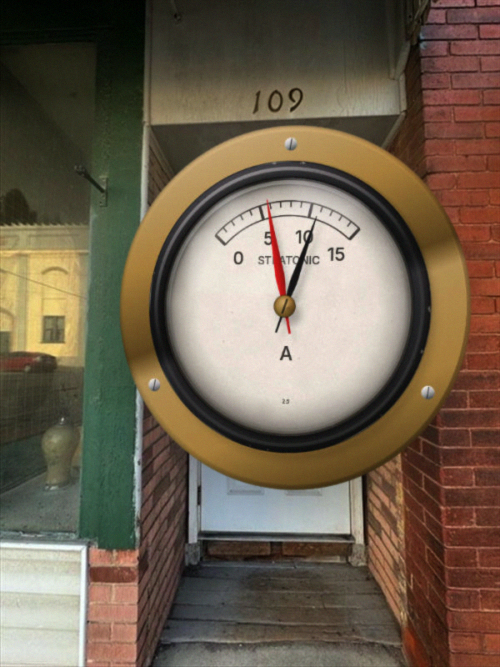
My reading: 6 A
